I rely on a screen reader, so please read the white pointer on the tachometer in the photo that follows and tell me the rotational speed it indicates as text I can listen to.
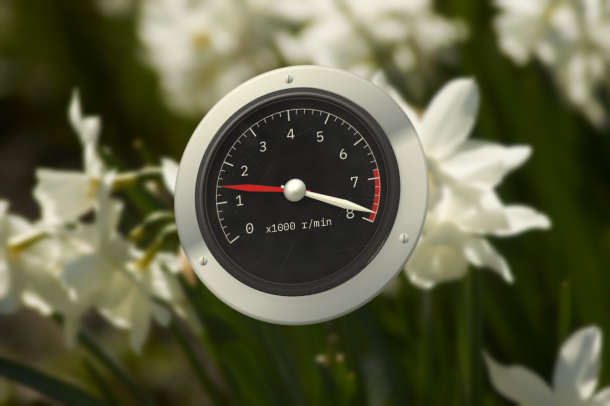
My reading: 7800 rpm
